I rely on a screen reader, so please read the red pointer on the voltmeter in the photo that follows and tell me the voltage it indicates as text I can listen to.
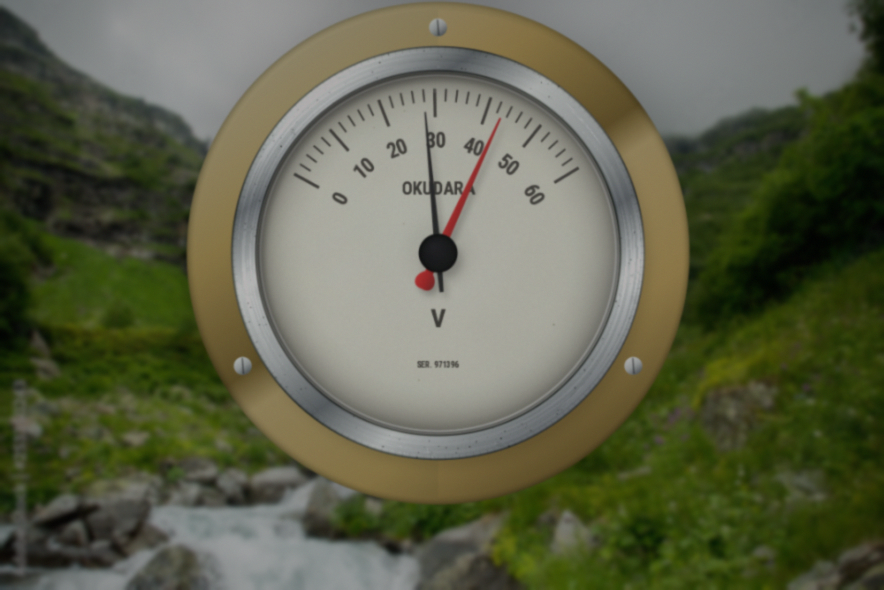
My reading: 43 V
